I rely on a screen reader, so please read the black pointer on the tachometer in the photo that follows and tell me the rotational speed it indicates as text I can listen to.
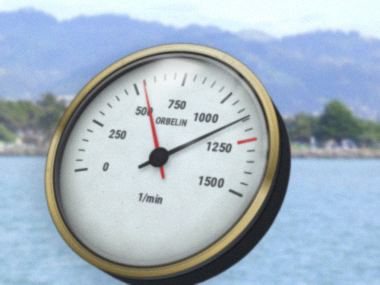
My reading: 1150 rpm
